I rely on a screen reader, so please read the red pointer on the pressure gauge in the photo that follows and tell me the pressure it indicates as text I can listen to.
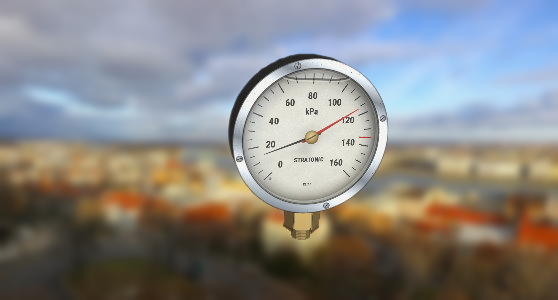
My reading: 115 kPa
